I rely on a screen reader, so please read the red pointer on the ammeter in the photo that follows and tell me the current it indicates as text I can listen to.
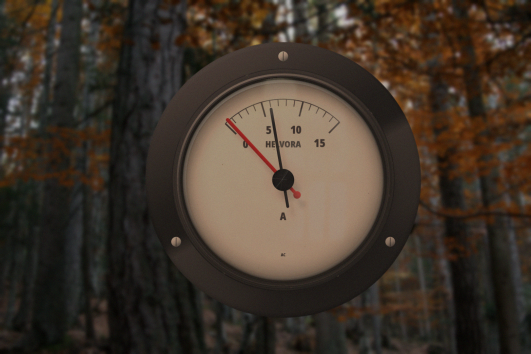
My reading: 0.5 A
